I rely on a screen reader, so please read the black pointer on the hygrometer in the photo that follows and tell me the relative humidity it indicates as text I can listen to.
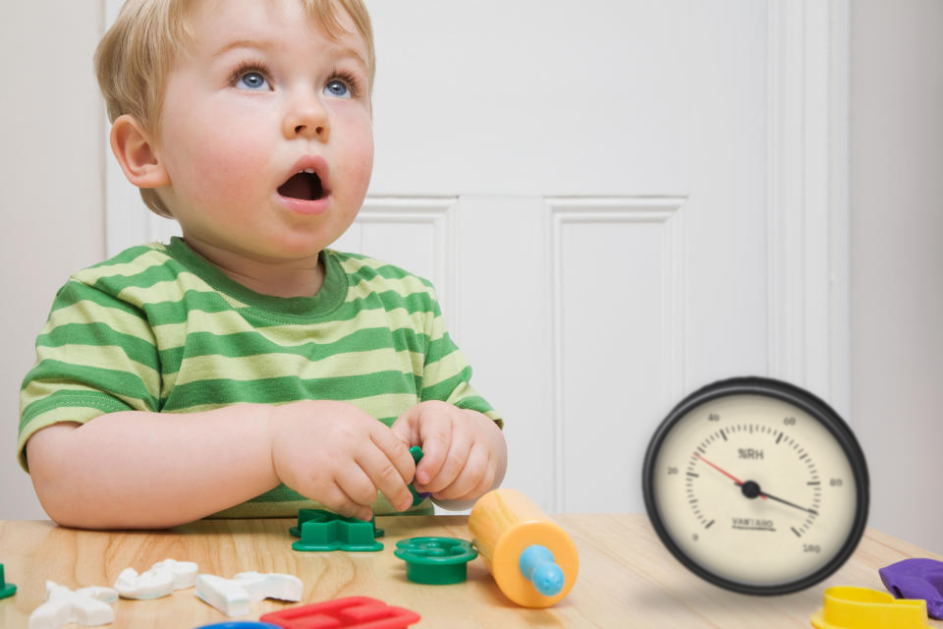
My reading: 90 %
